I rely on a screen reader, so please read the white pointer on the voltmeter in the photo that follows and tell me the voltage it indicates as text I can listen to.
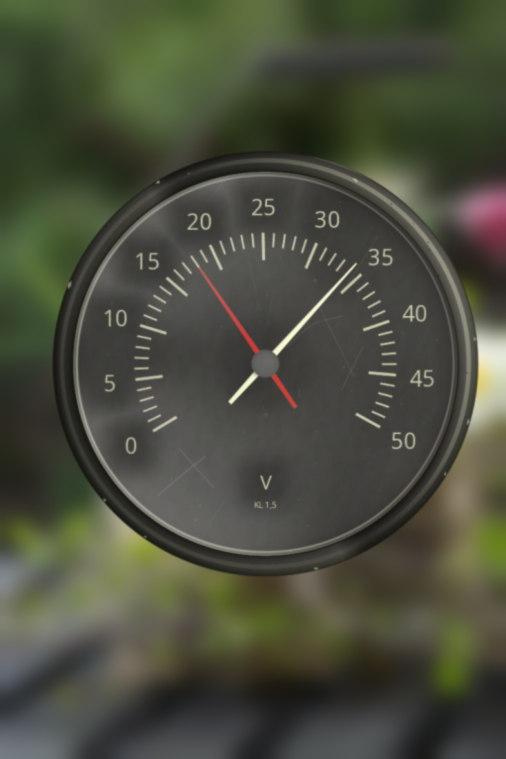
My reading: 34 V
